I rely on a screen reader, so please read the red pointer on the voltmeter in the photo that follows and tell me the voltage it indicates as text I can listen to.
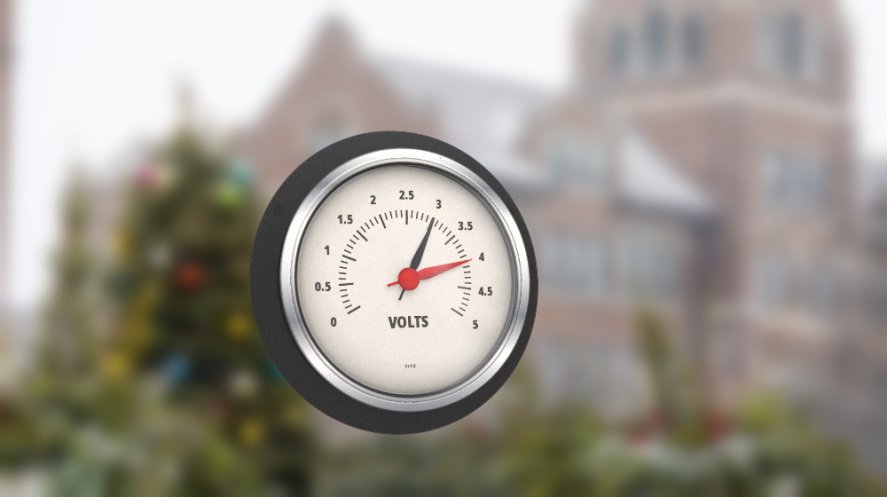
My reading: 4 V
